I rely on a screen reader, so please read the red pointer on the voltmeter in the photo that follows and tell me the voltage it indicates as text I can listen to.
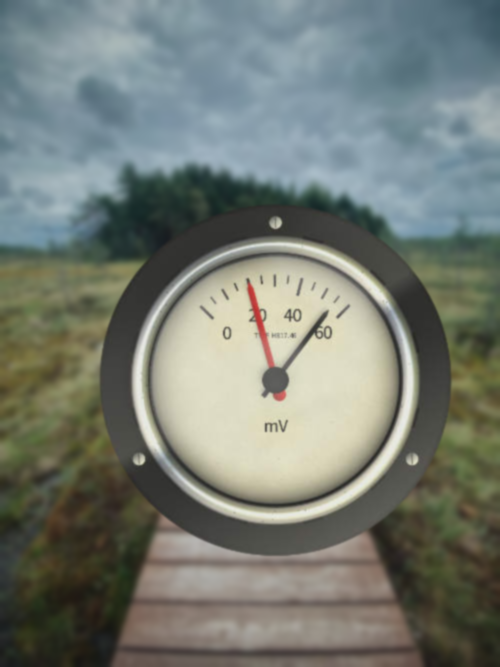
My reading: 20 mV
